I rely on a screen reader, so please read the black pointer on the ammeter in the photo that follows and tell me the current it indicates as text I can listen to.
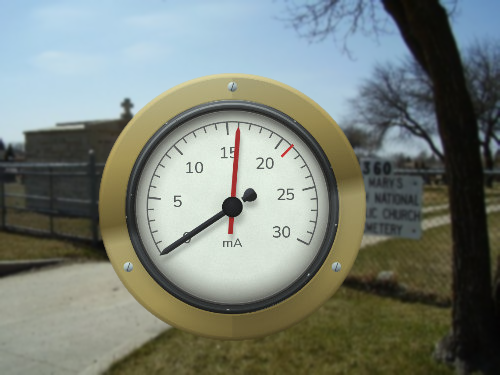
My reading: 0 mA
